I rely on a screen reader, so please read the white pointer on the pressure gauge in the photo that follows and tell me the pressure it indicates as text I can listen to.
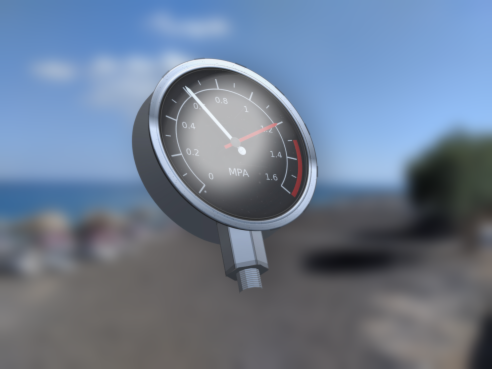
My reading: 0.6 MPa
